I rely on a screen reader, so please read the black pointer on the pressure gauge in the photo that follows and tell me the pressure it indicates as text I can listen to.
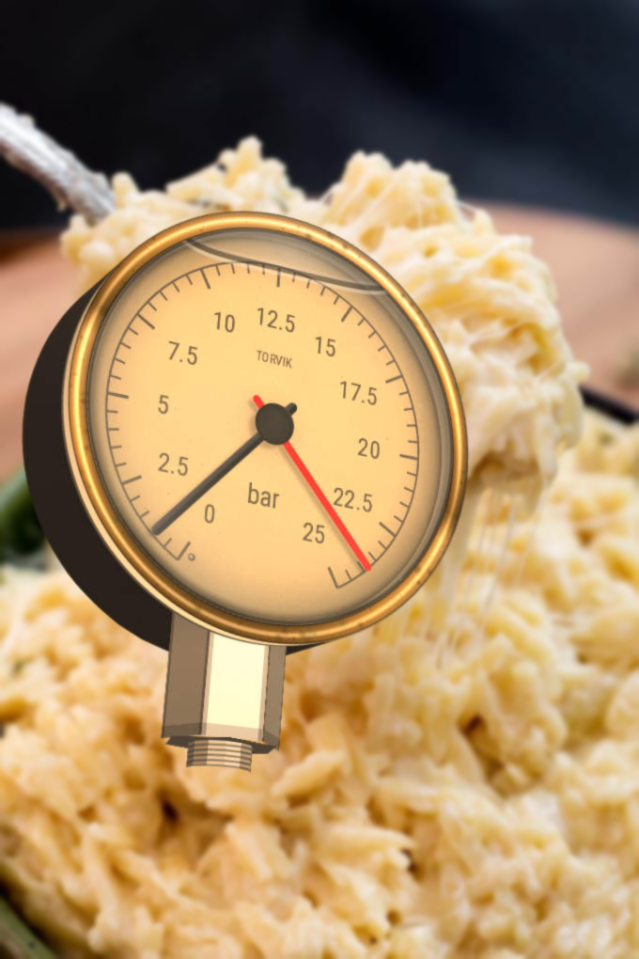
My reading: 1 bar
